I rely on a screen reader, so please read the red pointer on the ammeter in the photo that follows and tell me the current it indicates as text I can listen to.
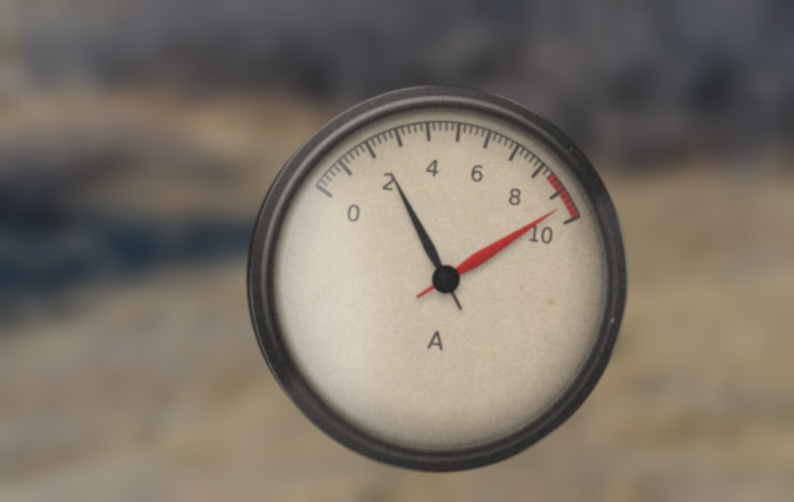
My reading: 9.4 A
